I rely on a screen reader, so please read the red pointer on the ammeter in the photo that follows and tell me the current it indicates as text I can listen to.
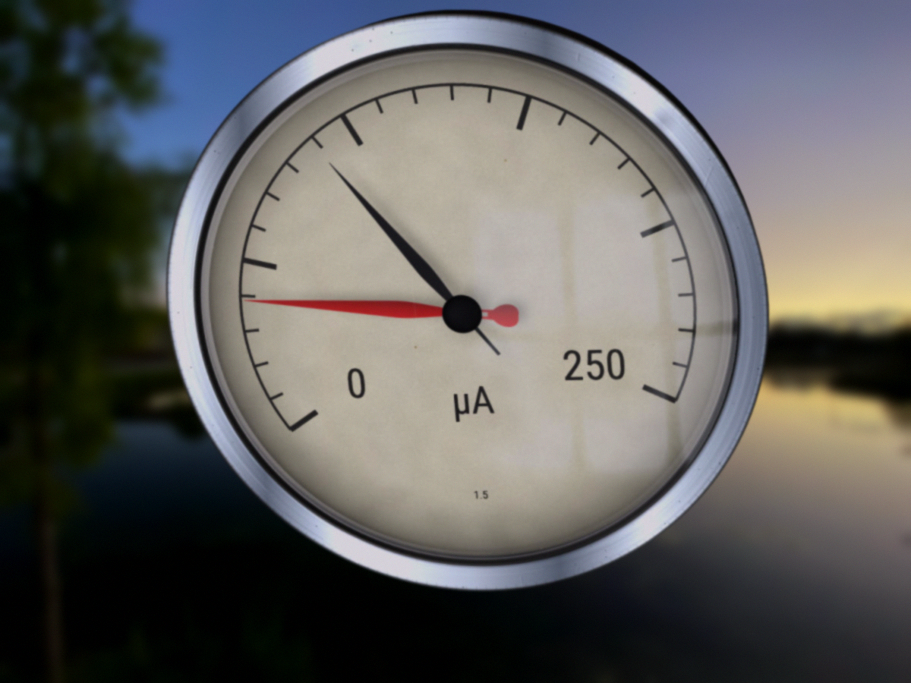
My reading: 40 µA
